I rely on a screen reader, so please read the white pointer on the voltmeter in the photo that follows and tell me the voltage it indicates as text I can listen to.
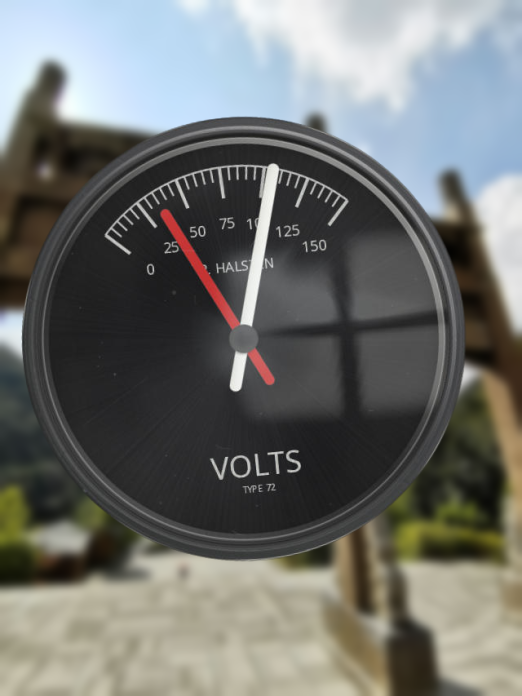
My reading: 105 V
